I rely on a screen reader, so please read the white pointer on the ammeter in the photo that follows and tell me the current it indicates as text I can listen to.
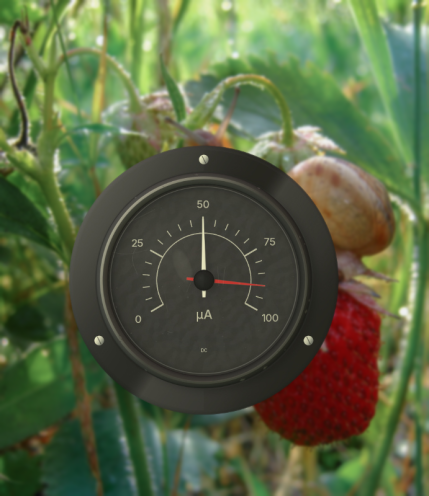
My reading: 50 µA
